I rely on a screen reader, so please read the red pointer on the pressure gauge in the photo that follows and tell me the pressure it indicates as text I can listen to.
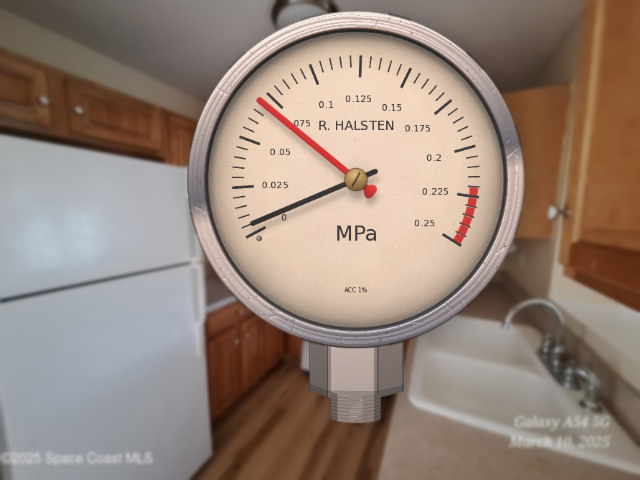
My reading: 0.07 MPa
